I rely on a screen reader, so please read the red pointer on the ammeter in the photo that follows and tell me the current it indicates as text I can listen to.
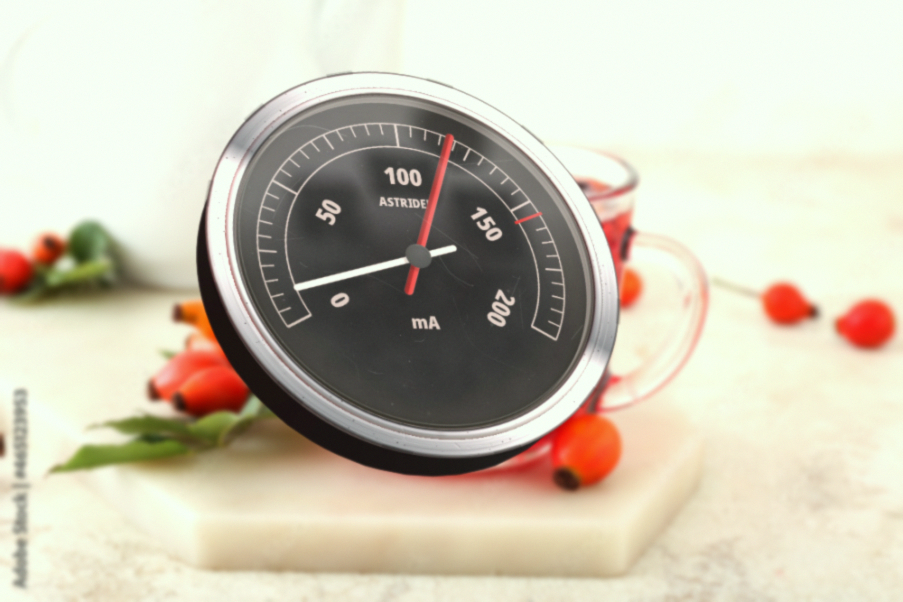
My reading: 117.5 mA
